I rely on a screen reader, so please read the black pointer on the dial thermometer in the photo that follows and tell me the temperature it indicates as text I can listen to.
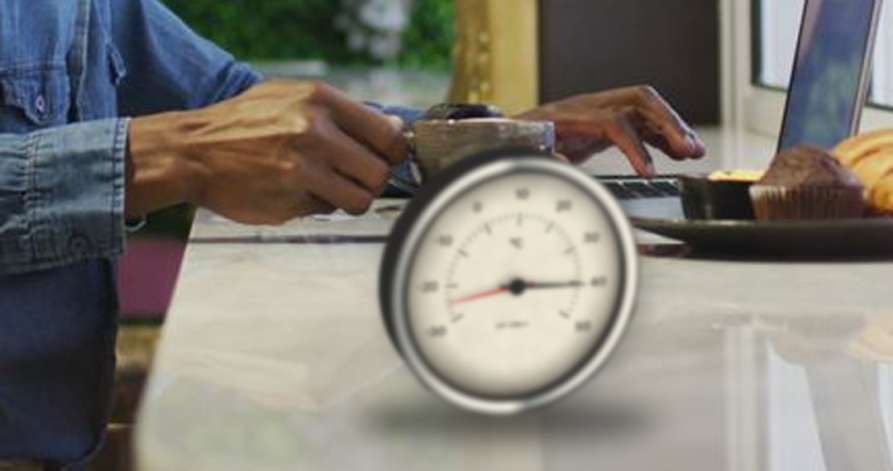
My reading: 40 °C
